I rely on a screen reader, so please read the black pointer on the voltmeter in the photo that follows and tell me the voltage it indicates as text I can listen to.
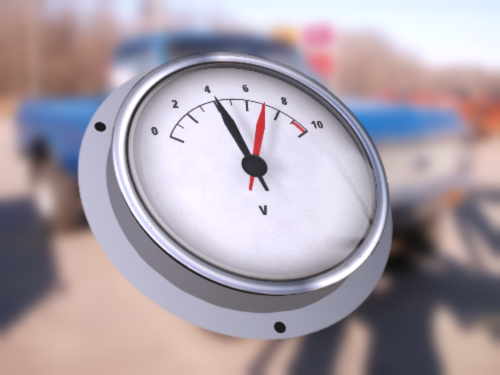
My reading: 4 V
